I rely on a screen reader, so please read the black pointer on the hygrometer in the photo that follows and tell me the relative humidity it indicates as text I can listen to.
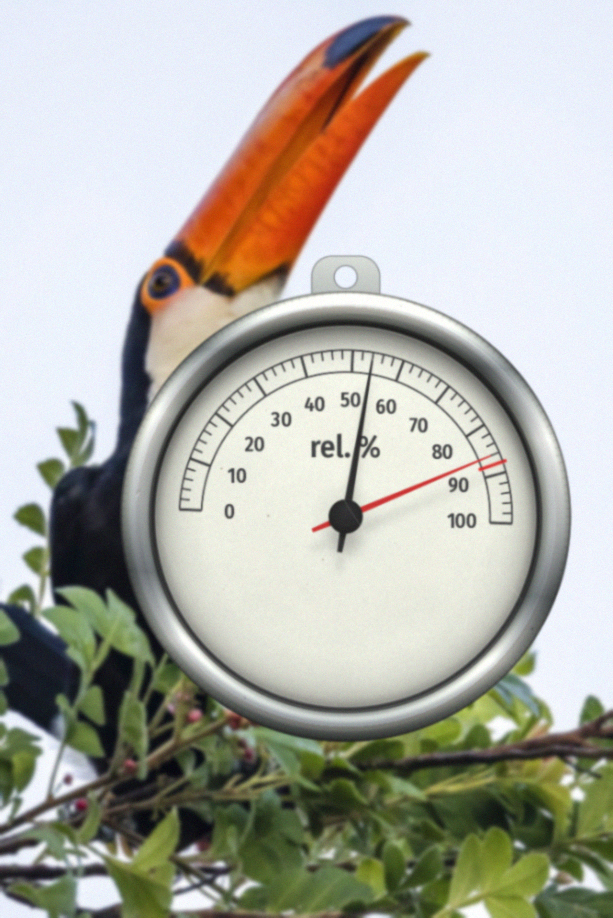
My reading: 54 %
